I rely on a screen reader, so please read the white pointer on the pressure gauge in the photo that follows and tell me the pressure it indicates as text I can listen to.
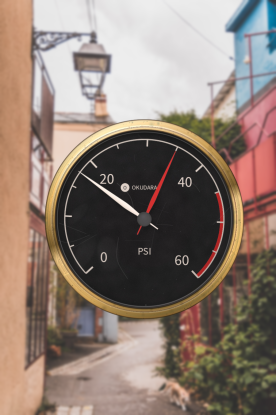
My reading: 17.5 psi
